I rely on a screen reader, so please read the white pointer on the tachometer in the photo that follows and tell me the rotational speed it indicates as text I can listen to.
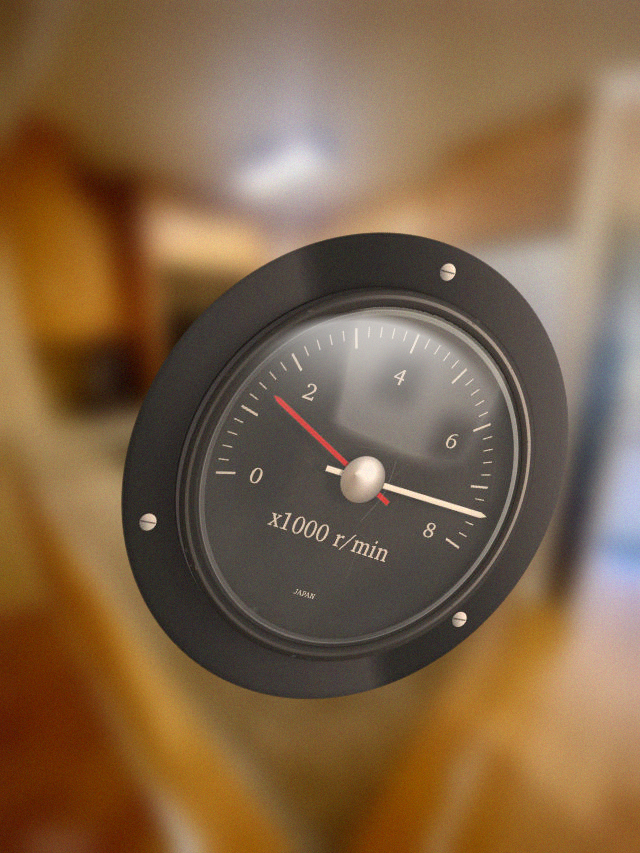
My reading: 7400 rpm
